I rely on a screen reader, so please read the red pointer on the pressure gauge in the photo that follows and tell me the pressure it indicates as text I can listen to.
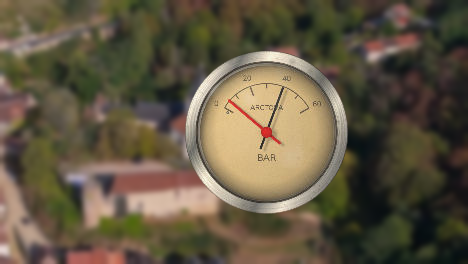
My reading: 5 bar
